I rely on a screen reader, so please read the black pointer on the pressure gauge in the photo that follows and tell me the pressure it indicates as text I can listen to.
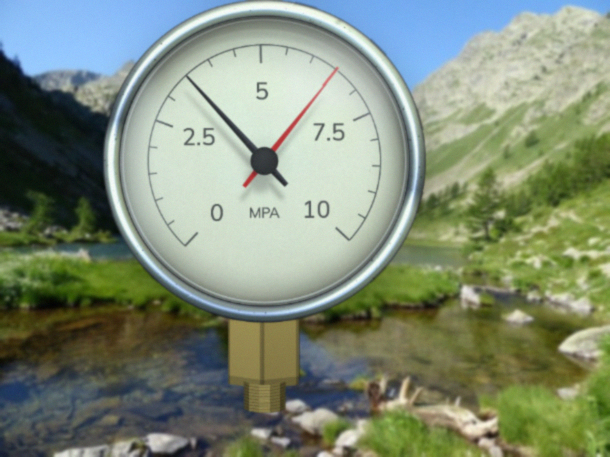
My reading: 3.5 MPa
